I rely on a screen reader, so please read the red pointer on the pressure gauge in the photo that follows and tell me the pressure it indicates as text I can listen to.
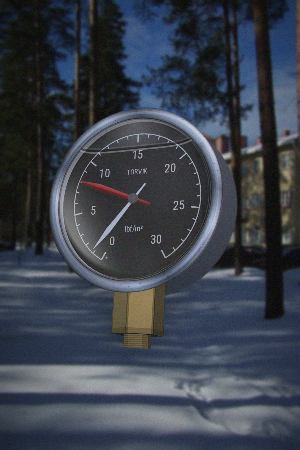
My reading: 8 psi
